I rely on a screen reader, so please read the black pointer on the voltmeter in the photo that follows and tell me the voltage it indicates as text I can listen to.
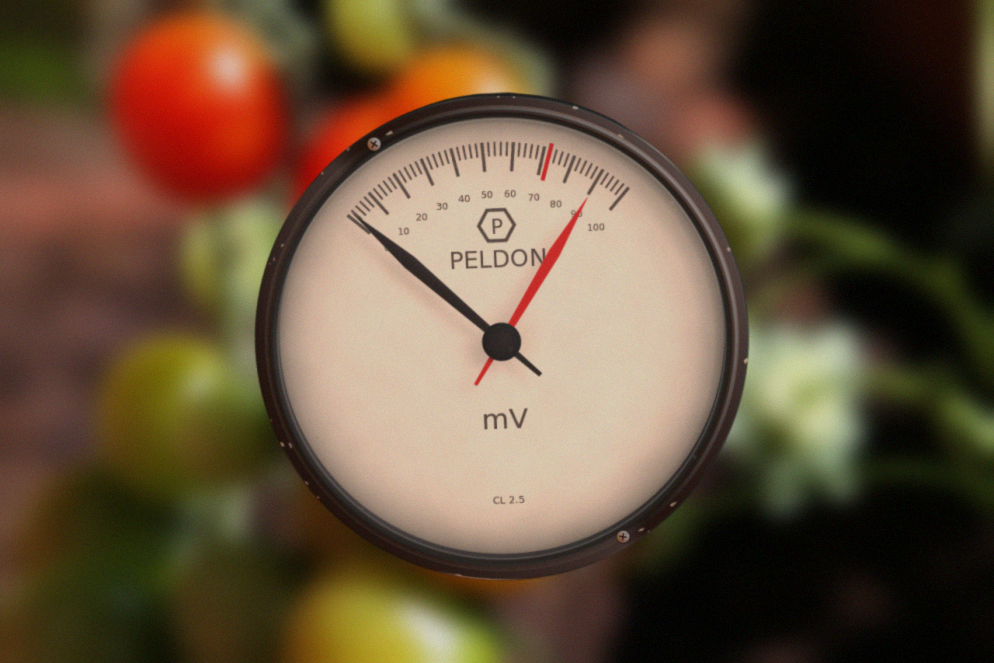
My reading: 2 mV
